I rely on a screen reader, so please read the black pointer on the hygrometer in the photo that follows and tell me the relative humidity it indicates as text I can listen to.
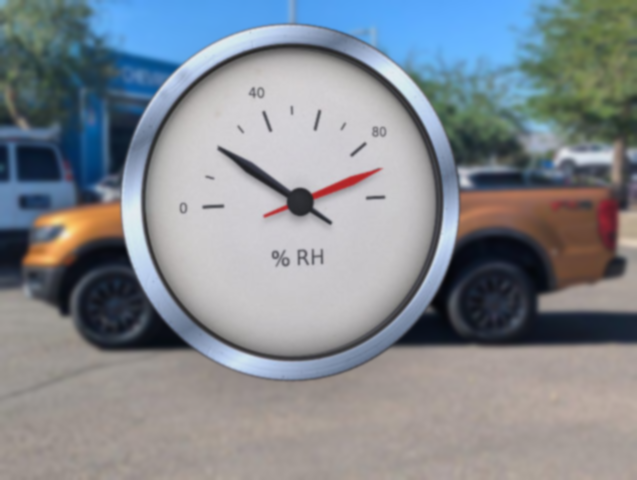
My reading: 20 %
